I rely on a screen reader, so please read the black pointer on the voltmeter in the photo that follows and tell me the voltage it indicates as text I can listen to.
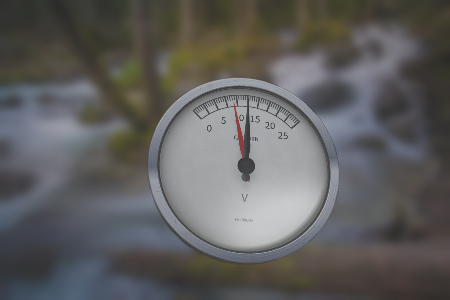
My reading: 12.5 V
